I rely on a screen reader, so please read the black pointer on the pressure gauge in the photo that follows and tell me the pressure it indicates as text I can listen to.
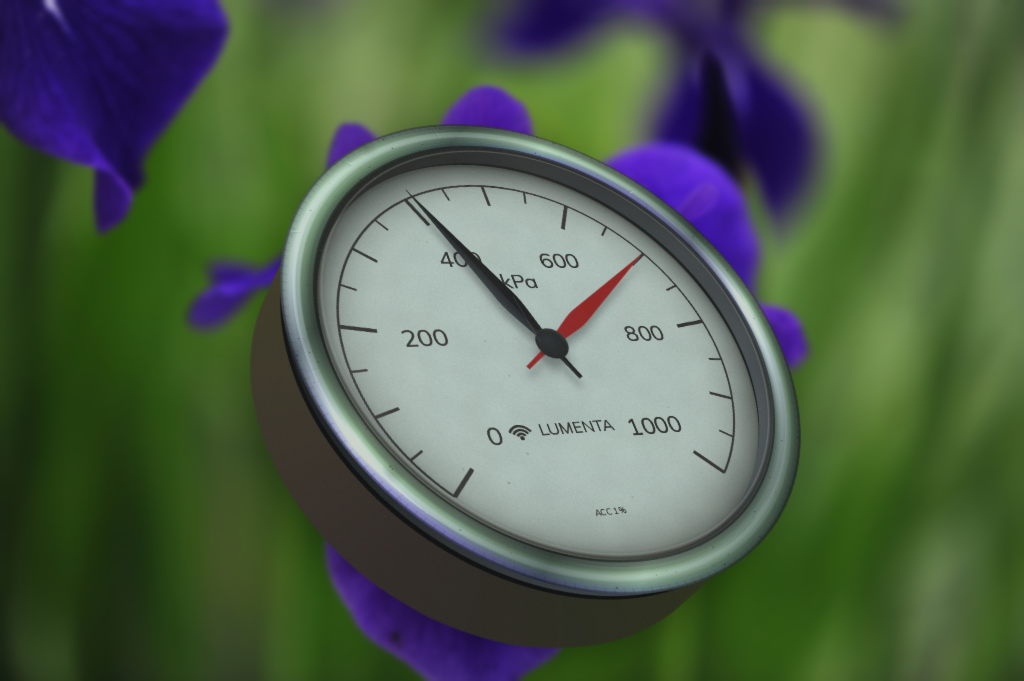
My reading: 400 kPa
